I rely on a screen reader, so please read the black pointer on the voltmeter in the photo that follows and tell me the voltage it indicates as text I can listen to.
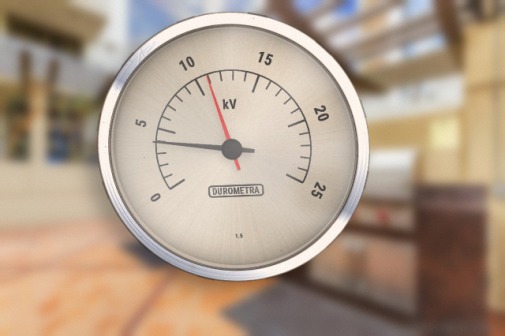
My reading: 4 kV
